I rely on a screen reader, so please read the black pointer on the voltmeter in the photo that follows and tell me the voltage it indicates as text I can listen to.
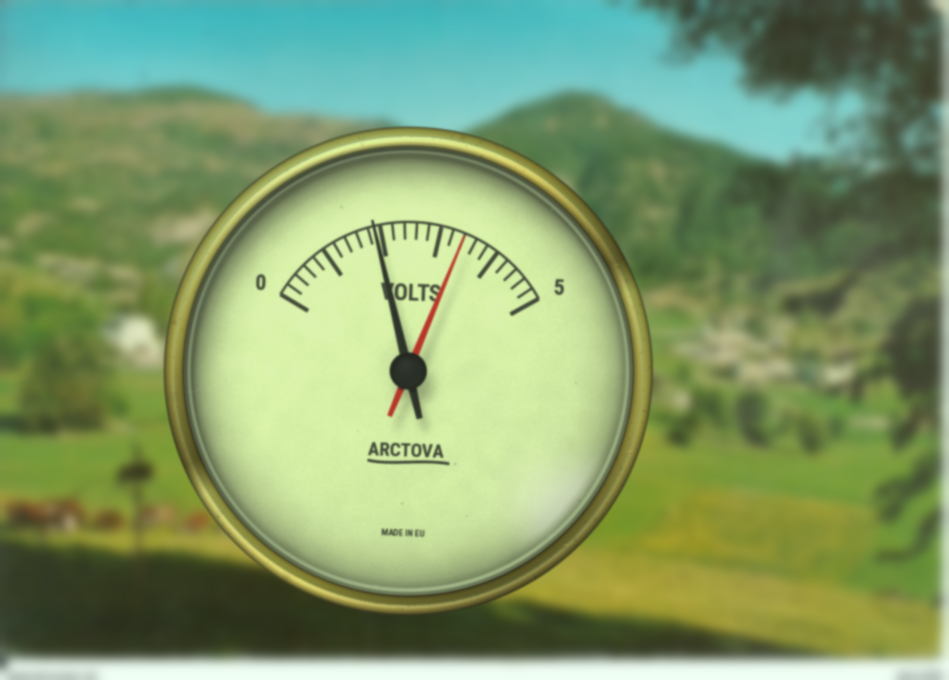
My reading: 1.9 V
